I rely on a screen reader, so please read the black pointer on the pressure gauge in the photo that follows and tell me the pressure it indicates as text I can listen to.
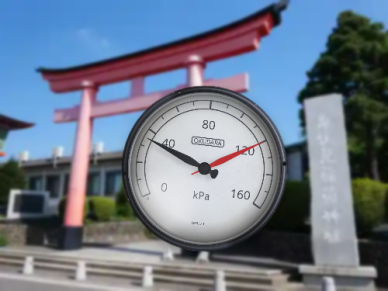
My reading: 35 kPa
